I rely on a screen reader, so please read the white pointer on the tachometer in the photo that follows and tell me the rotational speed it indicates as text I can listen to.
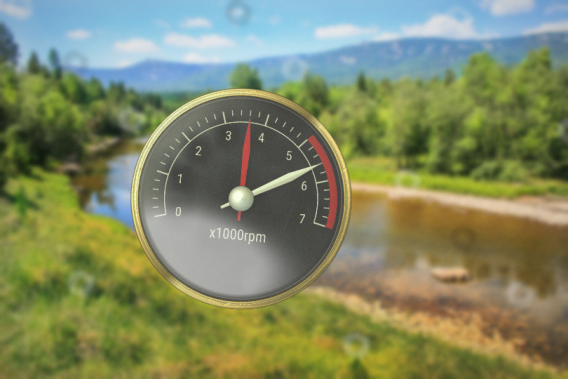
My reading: 5600 rpm
